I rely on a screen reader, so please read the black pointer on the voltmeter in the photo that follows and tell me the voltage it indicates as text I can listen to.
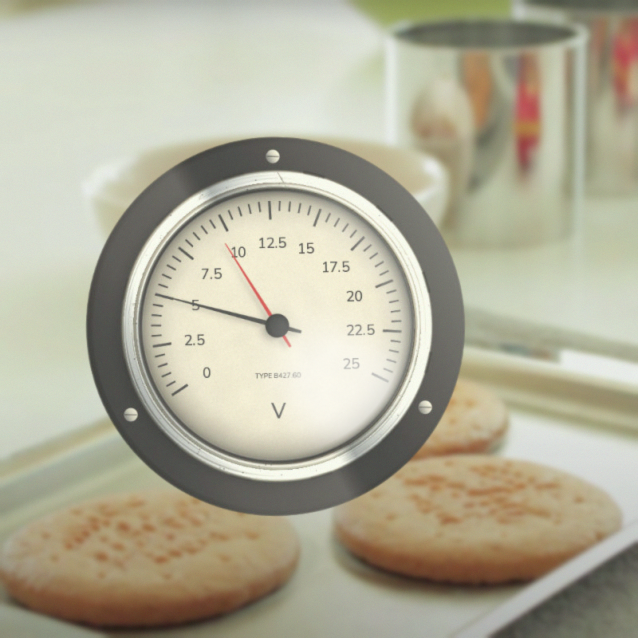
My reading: 5 V
